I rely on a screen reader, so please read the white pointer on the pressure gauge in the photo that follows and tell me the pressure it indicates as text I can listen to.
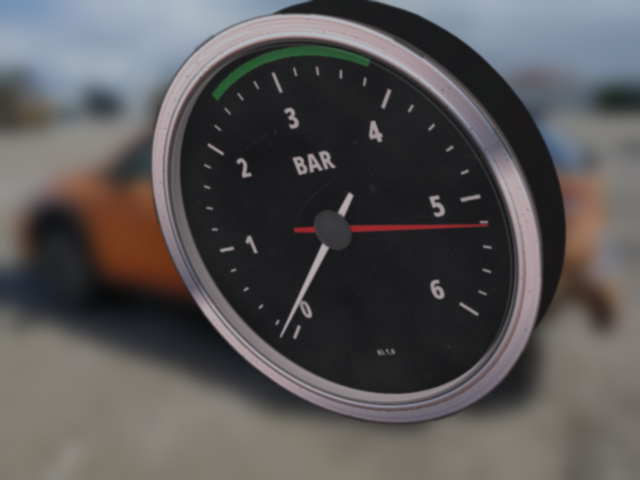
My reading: 0.1 bar
